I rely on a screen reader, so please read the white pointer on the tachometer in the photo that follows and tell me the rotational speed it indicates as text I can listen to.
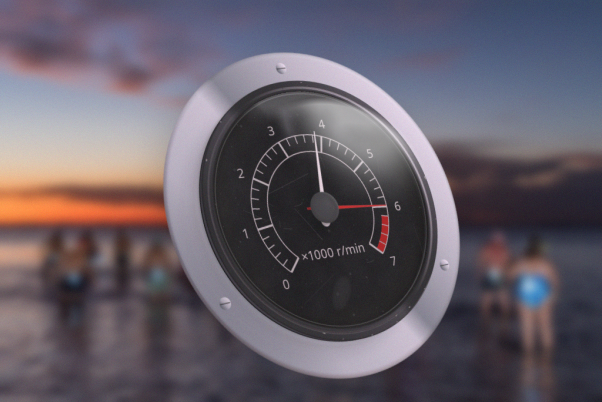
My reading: 3800 rpm
